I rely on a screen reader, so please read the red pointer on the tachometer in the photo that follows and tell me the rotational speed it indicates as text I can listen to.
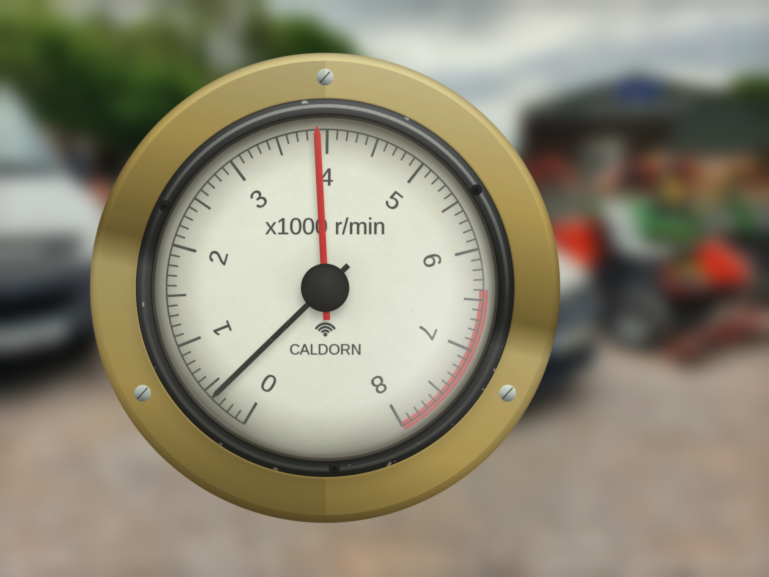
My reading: 3900 rpm
